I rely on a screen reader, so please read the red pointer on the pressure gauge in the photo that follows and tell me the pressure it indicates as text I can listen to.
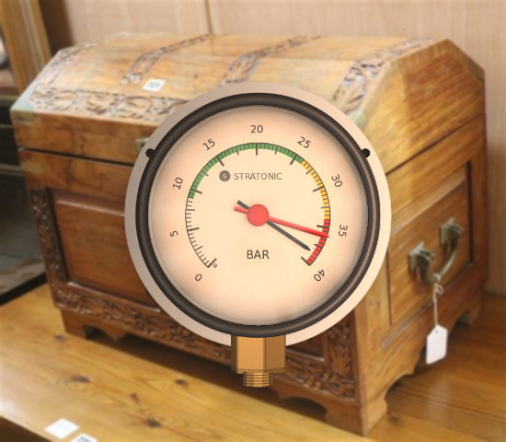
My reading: 36 bar
